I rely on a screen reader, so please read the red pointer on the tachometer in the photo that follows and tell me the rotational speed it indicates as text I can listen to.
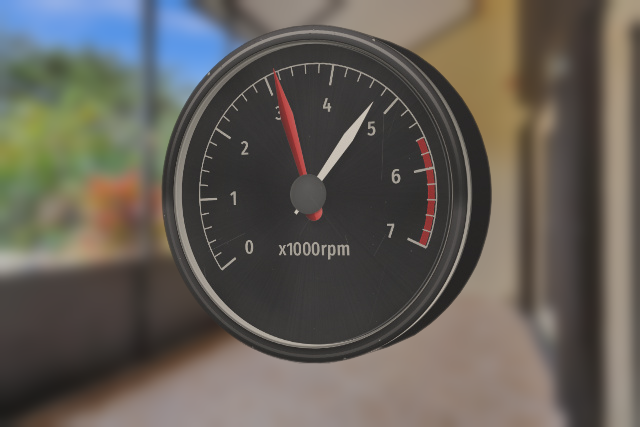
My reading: 3200 rpm
